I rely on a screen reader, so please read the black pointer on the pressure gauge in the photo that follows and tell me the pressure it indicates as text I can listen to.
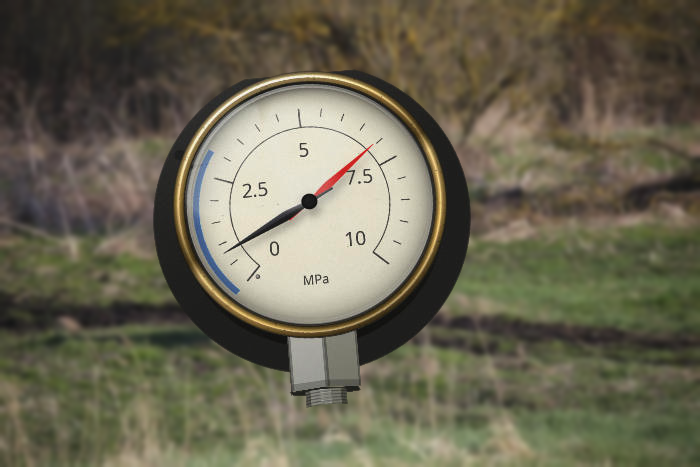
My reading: 0.75 MPa
